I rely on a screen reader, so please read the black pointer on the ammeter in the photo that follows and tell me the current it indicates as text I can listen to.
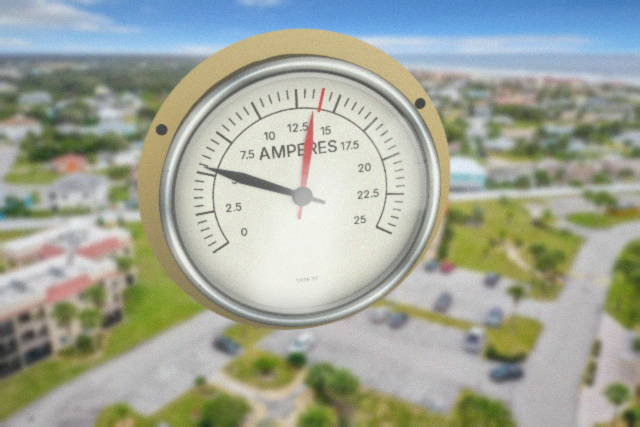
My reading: 5.5 A
